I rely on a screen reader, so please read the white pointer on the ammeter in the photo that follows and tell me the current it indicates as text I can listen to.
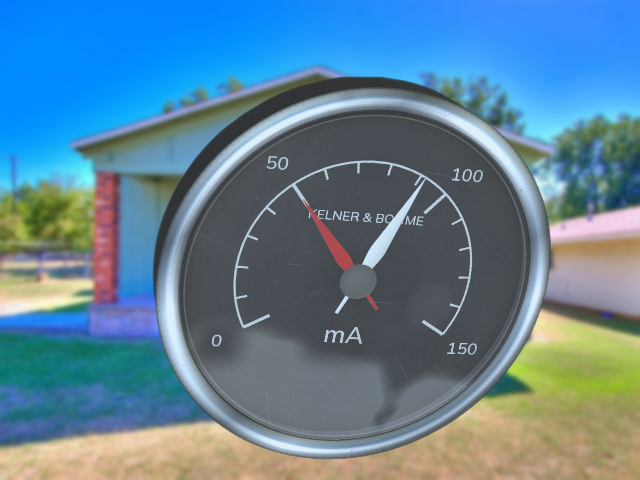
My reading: 90 mA
